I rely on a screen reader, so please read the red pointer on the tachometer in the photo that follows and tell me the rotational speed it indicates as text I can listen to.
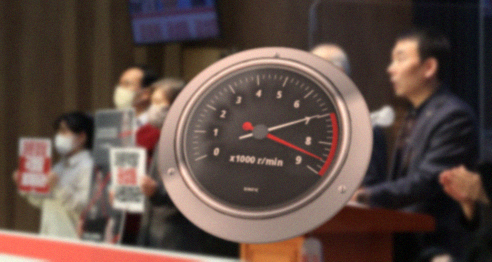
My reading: 8600 rpm
